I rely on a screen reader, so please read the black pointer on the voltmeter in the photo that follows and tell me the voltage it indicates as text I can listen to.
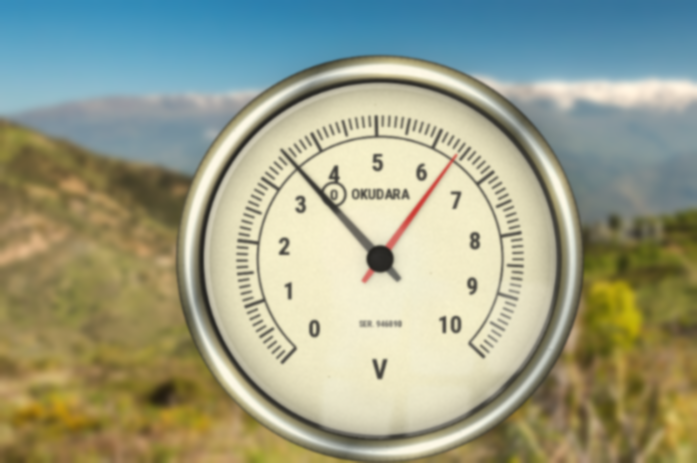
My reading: 3.5 V
